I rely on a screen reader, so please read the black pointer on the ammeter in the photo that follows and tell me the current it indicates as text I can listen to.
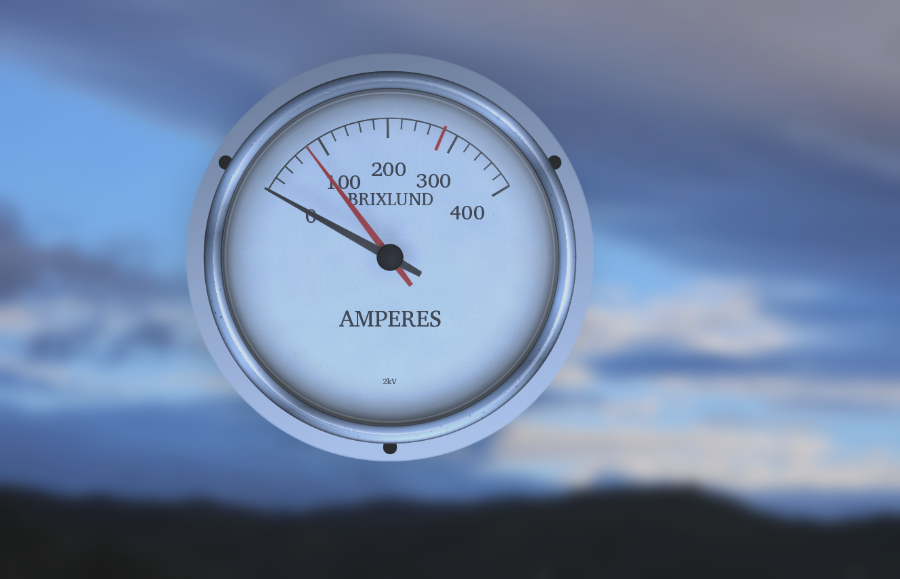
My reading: 0 A
